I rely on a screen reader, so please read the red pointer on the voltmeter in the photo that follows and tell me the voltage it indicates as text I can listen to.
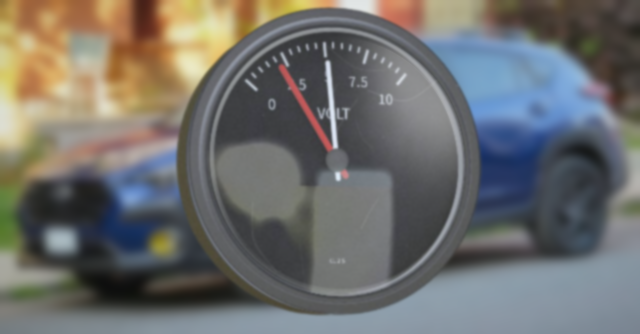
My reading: 2 V
